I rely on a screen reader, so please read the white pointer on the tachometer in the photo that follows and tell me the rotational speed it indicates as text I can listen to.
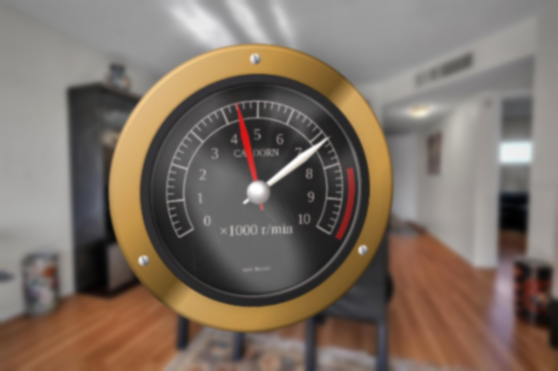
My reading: 7200 rpm
